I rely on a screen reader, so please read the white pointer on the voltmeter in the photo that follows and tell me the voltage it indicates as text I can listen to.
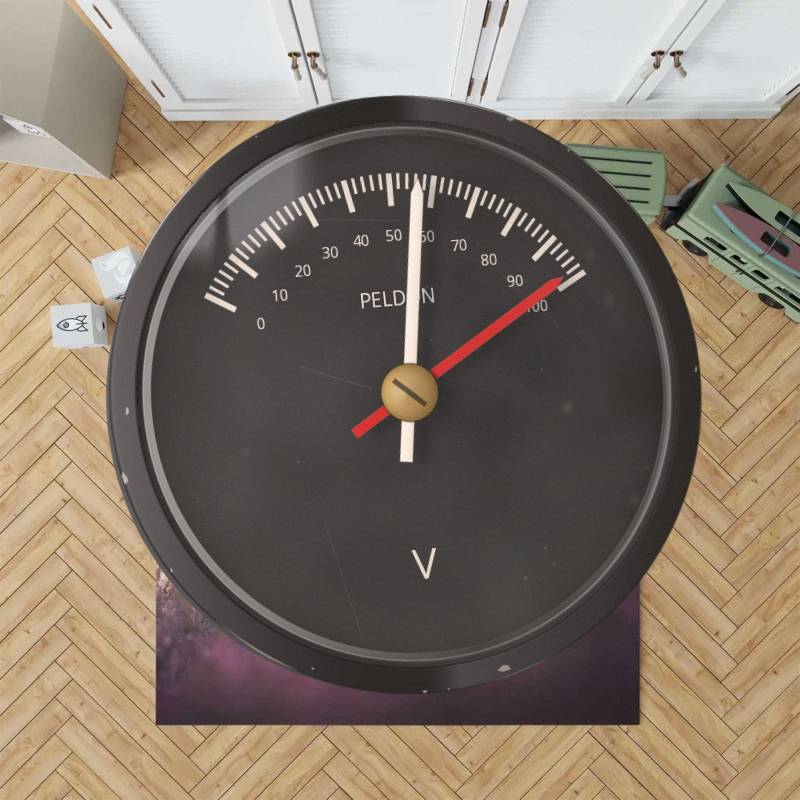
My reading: 56 V
